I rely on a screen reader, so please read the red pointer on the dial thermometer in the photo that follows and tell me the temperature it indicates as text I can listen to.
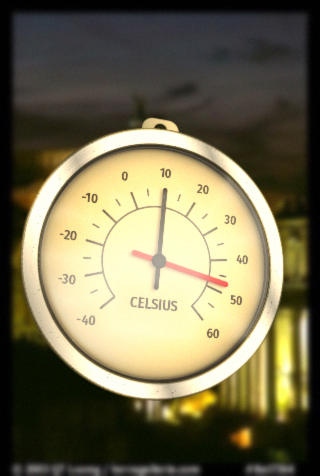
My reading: 47.5 °C
